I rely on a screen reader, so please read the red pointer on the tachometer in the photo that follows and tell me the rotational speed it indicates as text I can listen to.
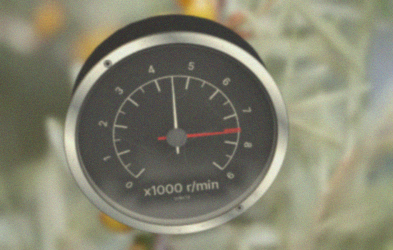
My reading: 7500 rpm
